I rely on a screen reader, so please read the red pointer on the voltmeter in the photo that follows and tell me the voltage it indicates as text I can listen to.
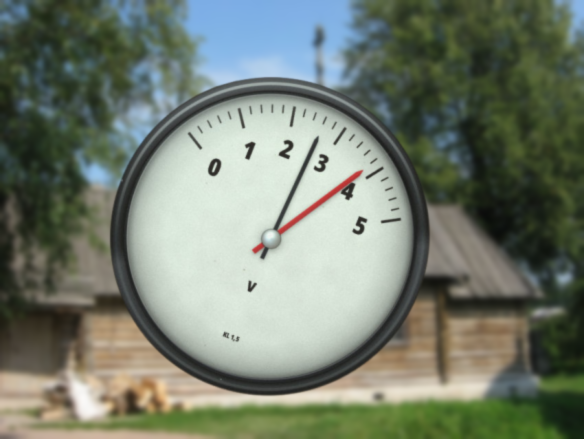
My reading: 3.8 V
